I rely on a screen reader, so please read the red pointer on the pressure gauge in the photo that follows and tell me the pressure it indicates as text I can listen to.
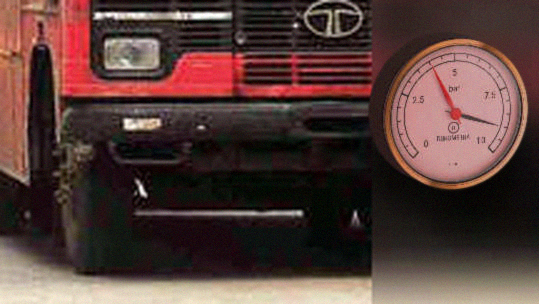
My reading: 4 bar
